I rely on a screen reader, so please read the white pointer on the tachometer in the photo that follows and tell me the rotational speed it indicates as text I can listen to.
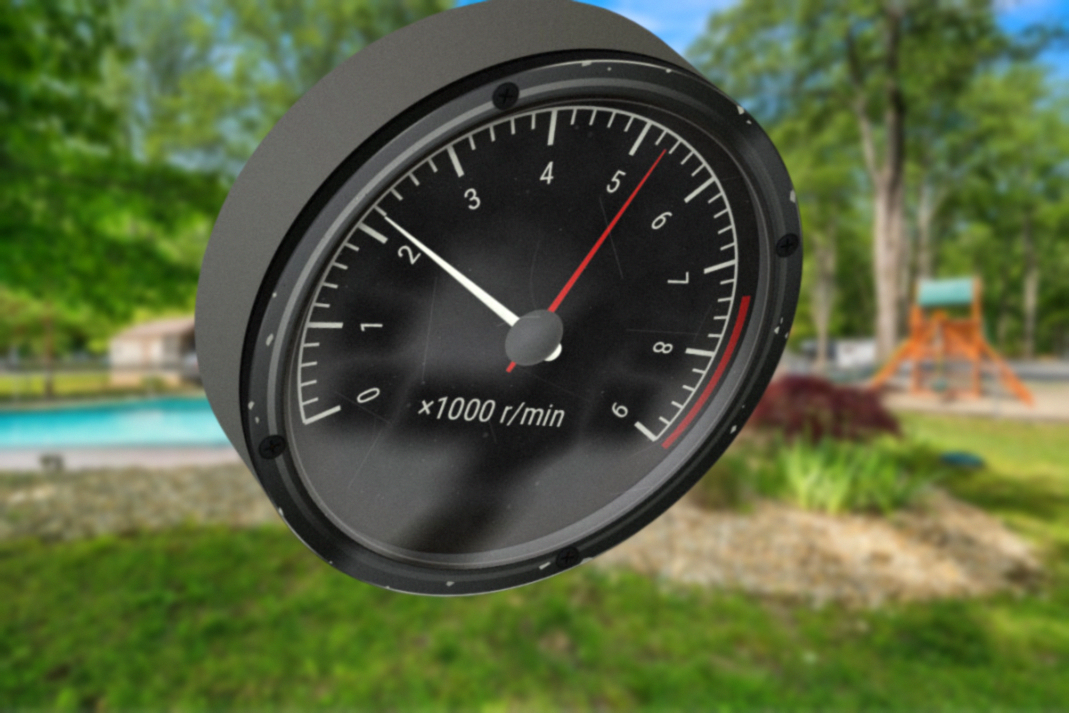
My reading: 2200 rpm
